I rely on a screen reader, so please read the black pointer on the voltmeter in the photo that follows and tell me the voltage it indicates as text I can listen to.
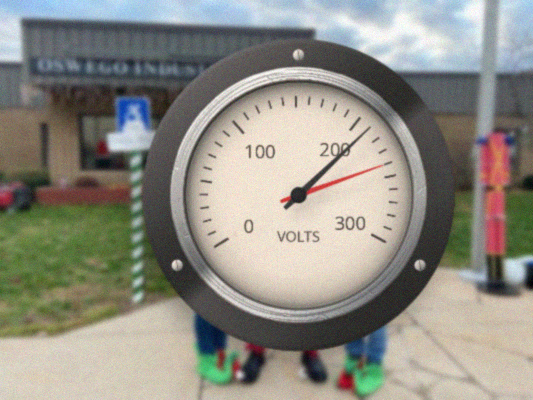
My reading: 210 V
